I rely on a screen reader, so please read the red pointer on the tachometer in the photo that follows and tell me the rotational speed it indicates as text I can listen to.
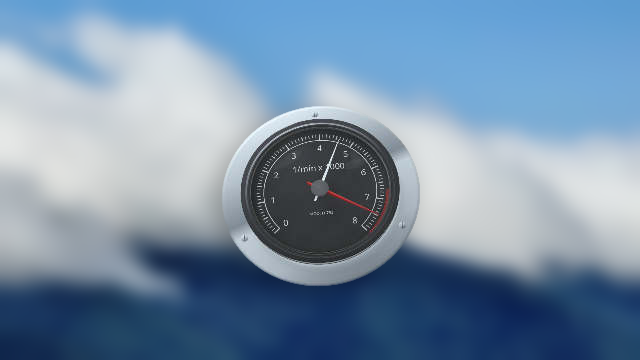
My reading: 7500 rpm
